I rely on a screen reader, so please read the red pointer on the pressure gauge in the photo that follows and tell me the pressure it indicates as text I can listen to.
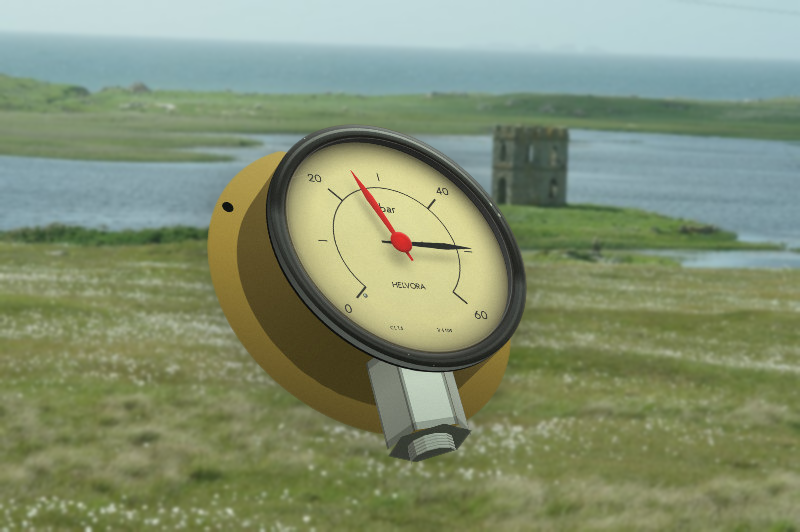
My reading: 25 bar
